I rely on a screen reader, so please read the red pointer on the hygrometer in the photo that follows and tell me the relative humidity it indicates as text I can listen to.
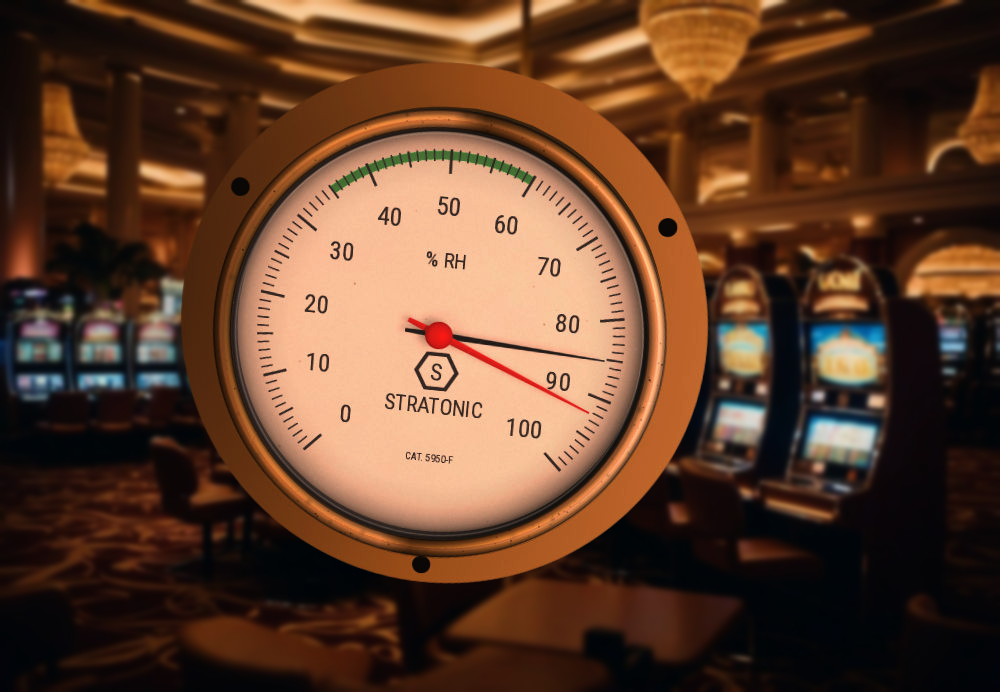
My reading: 92 %
